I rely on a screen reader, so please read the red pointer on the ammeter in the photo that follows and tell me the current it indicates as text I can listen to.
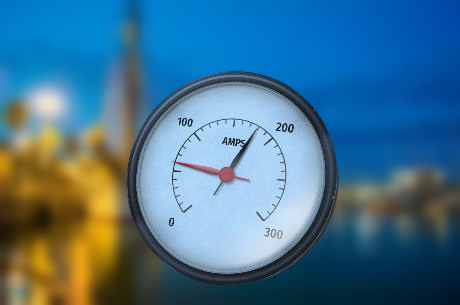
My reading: 60 A
